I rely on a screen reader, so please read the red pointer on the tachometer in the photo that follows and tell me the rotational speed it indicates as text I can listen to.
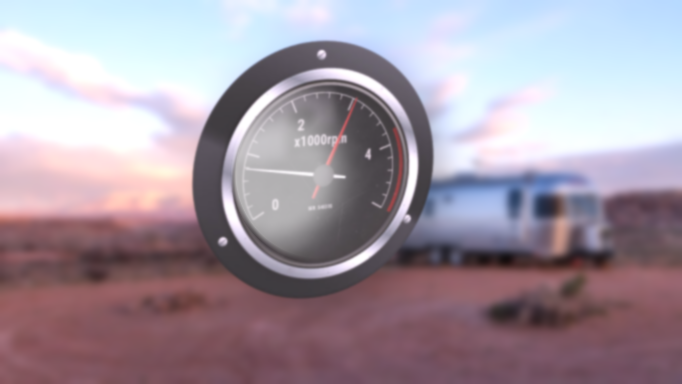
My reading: 3000 rpm
